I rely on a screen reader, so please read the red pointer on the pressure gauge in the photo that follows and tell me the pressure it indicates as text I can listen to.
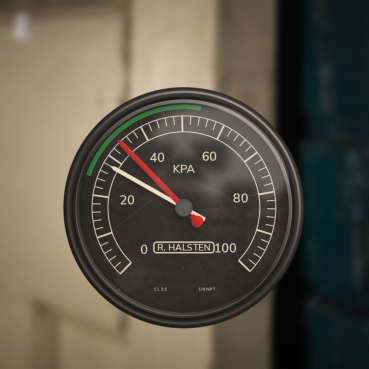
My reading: 34 kPa
